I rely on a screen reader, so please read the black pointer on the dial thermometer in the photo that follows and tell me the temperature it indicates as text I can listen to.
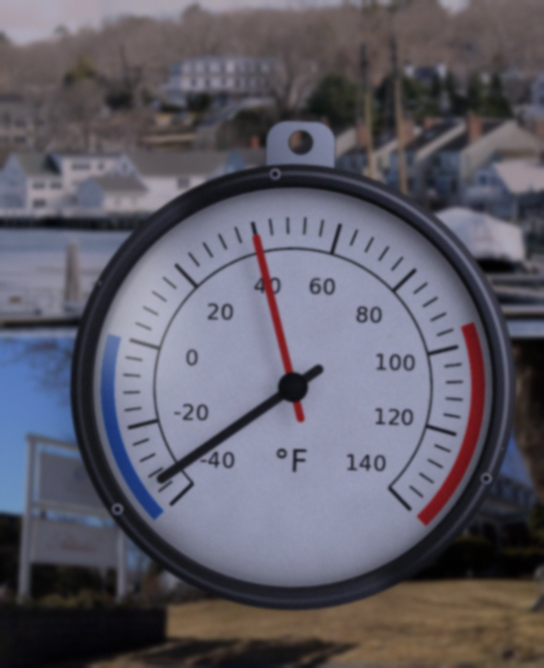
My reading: -34 °F
